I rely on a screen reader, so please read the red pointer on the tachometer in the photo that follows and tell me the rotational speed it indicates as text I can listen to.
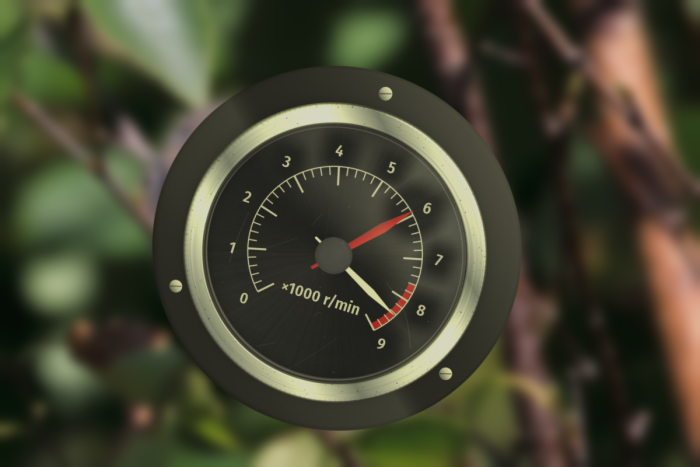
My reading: 5900 rpm
